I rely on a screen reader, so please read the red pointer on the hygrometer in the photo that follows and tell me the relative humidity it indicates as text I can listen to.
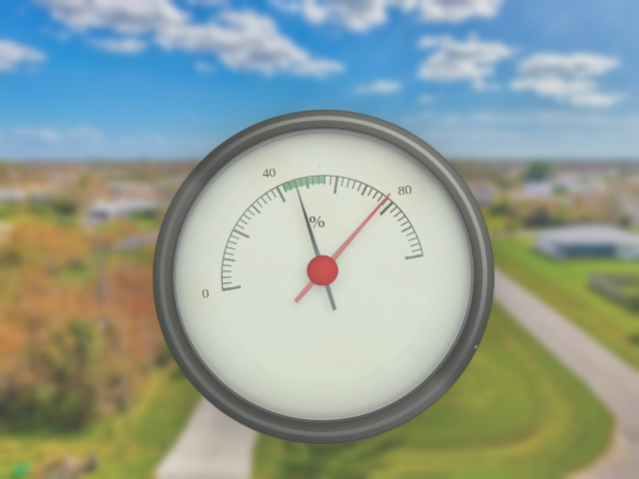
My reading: 78 %
